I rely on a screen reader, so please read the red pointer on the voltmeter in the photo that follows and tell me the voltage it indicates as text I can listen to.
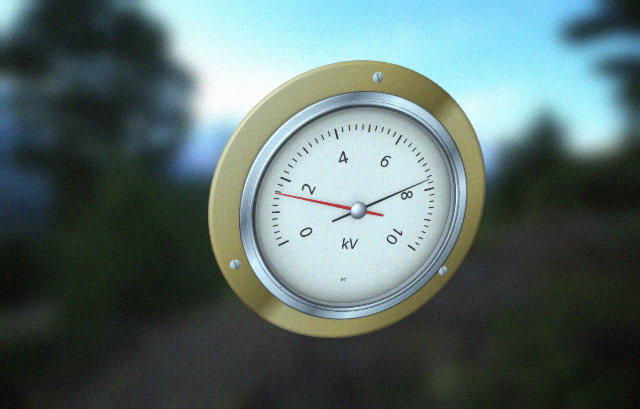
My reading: 1.6 kV
